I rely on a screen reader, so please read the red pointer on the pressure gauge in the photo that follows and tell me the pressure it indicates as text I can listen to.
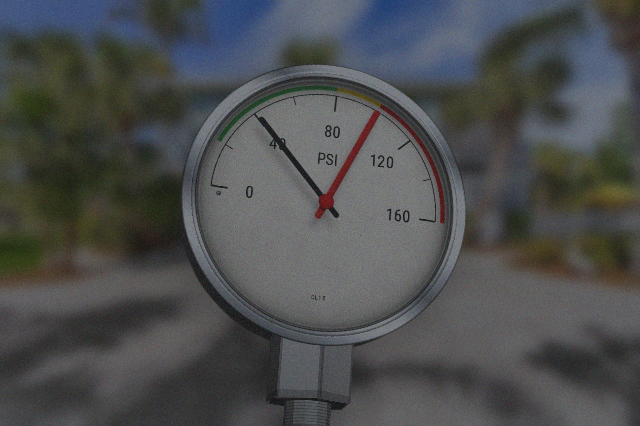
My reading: 100 psi
